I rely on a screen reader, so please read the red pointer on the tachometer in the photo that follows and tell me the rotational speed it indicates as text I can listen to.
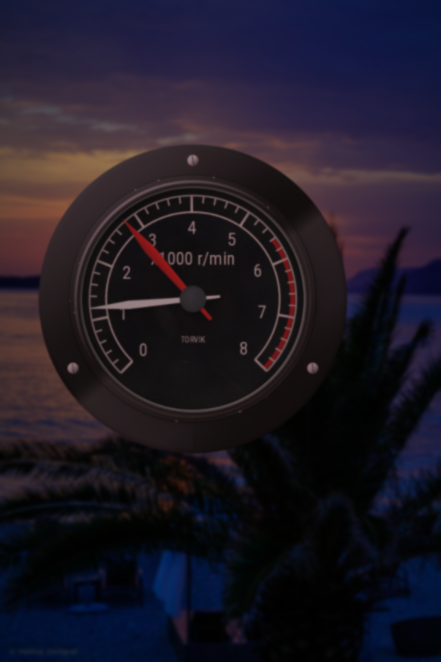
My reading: 2800 rpm
